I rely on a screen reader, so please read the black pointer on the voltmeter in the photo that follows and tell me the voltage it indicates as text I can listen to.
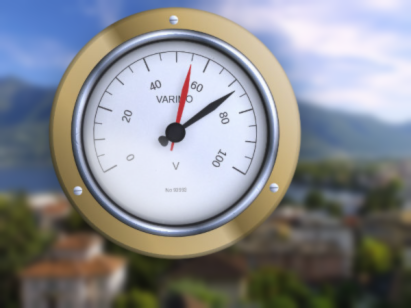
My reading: 72.5 V
